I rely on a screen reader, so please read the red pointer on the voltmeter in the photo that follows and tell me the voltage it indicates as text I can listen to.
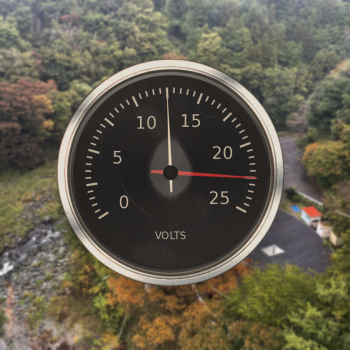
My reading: 22.5 V
